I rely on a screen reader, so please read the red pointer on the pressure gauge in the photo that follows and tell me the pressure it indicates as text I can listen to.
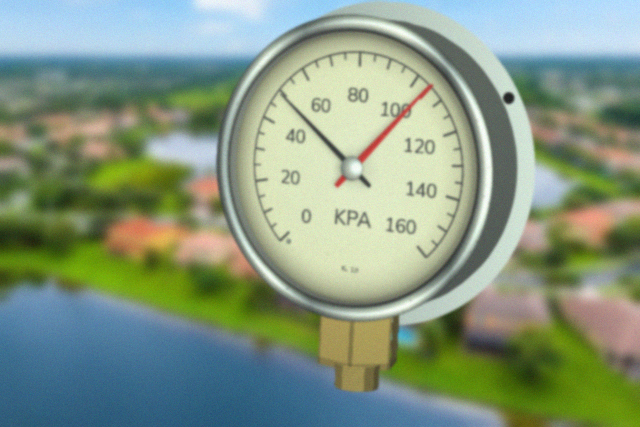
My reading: 105 kPa
